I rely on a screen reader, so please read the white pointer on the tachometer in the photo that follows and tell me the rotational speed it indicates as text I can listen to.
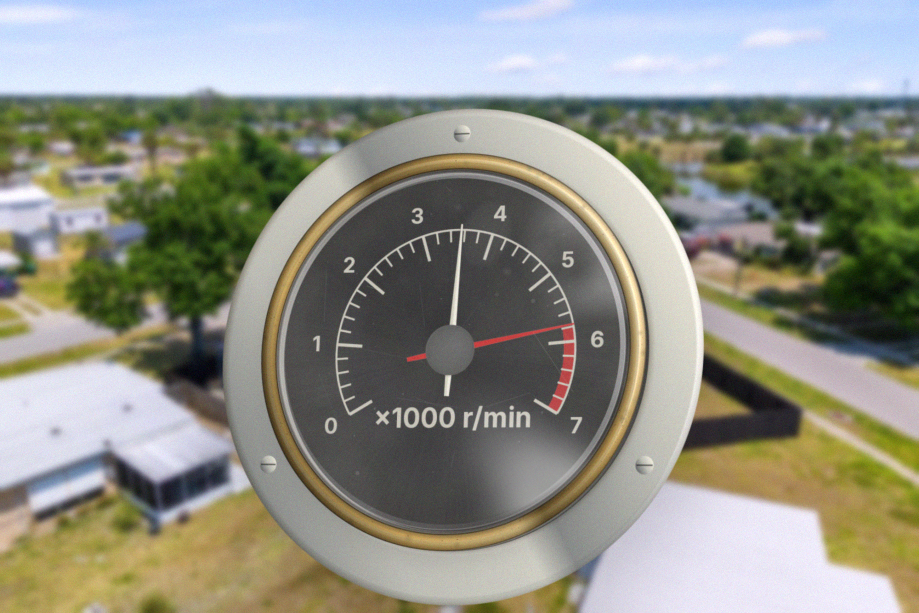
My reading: 3600 rpm
